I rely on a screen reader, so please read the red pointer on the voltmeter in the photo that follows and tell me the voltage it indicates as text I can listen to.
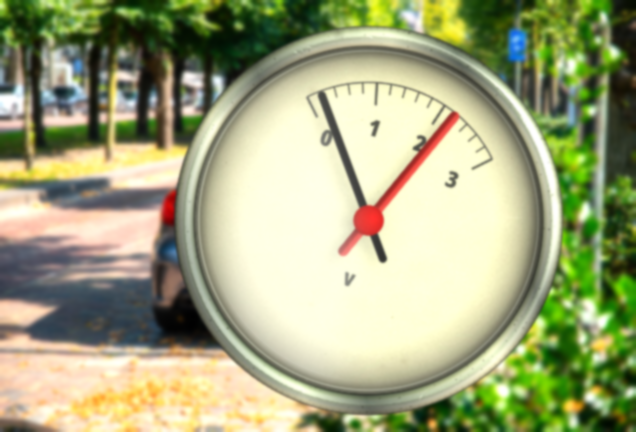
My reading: 2.2 V
